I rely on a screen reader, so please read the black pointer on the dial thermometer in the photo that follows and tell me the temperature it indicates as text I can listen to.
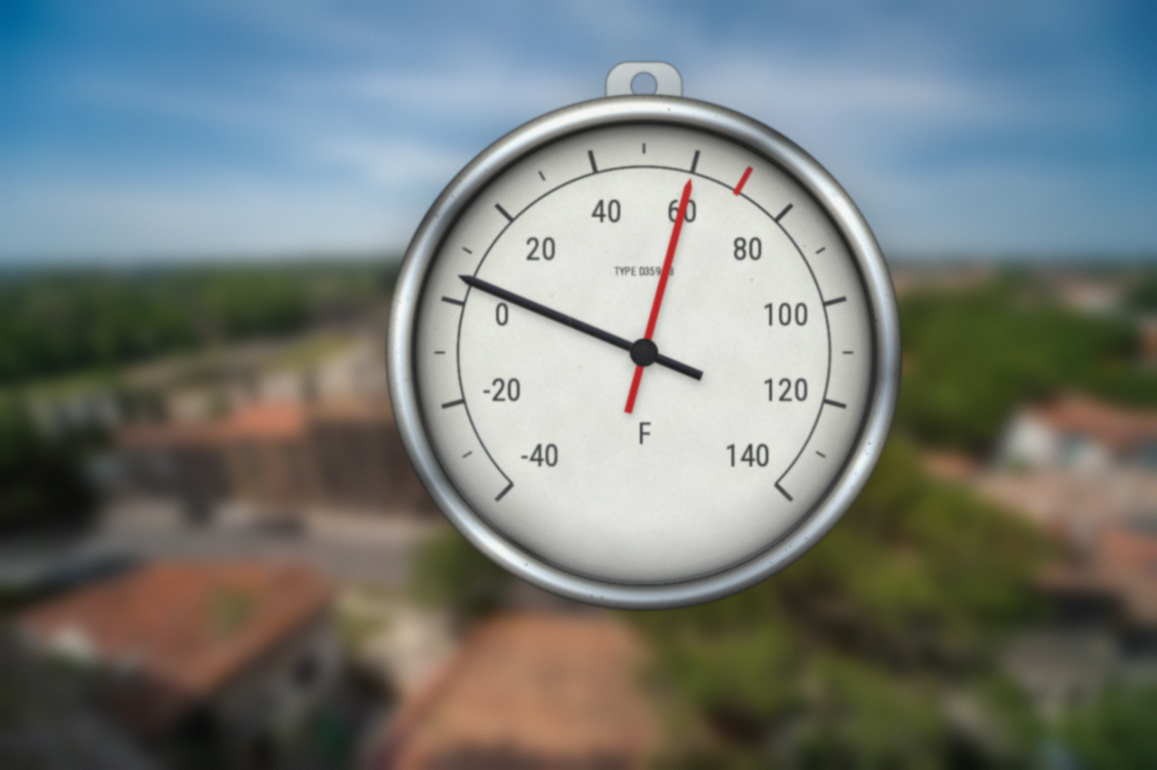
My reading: 5 °F
